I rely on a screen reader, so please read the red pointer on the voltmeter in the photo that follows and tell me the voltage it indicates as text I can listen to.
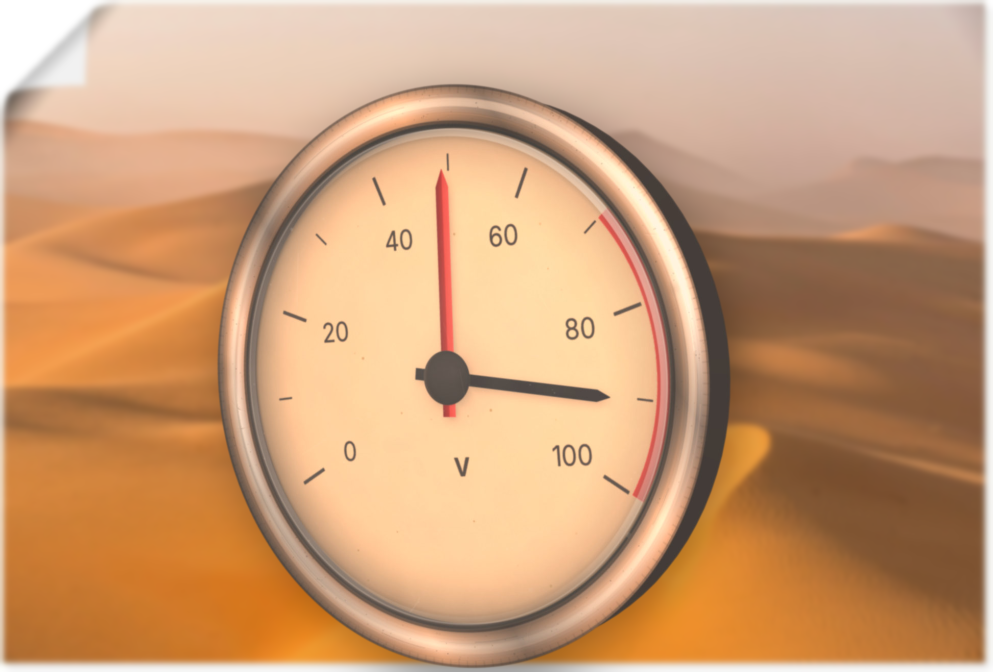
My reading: 50 V
